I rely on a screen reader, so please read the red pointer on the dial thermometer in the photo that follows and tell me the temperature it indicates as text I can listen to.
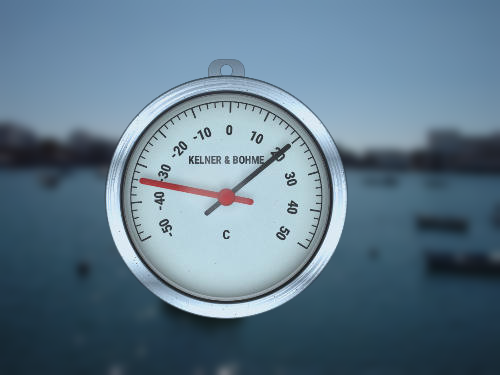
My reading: -34 °C
